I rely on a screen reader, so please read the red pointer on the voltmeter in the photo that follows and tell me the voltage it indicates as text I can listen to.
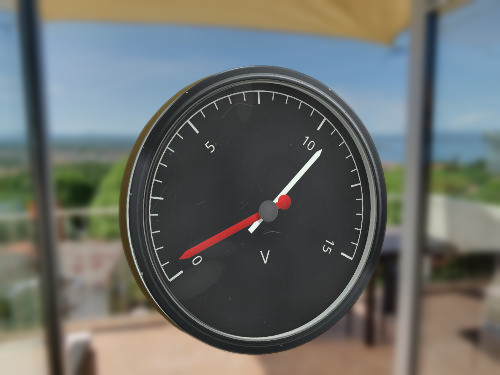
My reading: 0.5 V
